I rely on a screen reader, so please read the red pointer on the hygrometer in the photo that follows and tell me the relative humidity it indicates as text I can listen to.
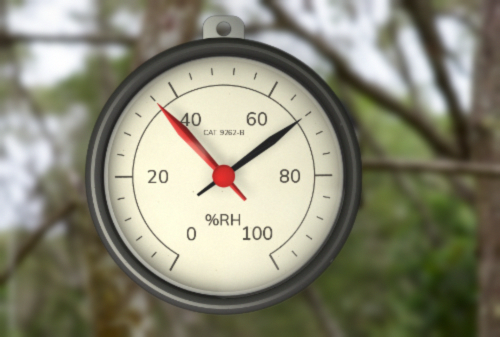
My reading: 36 %
